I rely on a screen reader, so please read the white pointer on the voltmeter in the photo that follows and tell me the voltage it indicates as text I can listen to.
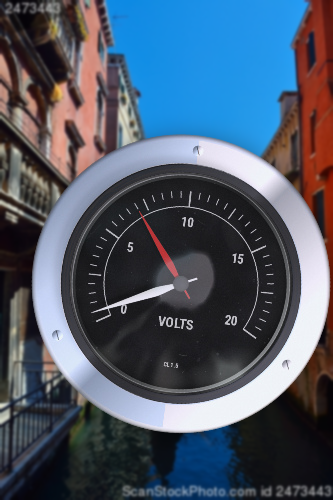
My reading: 0.5 V
